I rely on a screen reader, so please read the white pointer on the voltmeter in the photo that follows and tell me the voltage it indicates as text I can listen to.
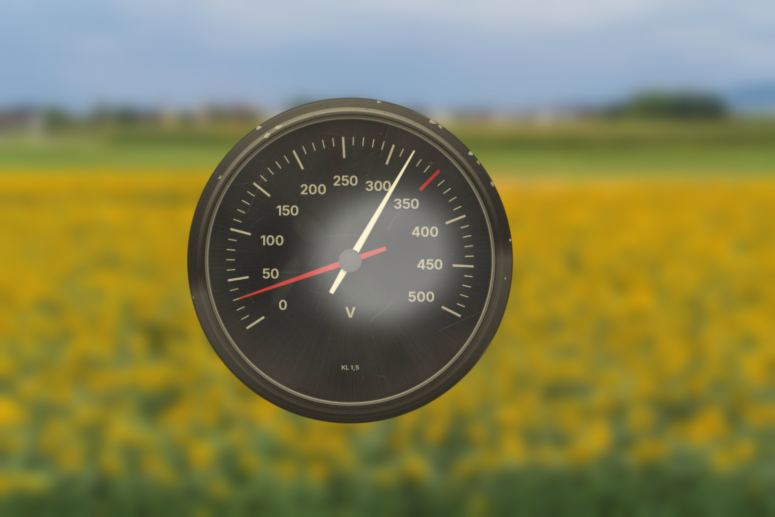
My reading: 320 V
